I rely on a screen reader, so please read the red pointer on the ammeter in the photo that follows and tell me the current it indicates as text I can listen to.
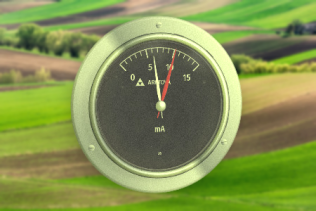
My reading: 10 mA
